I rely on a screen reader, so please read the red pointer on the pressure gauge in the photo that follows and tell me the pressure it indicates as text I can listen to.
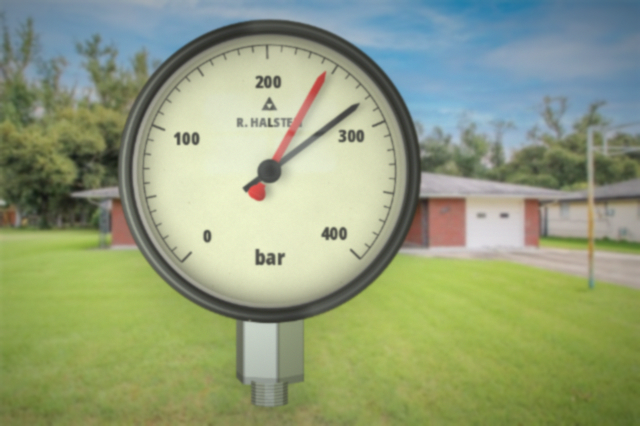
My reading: 245 bar
